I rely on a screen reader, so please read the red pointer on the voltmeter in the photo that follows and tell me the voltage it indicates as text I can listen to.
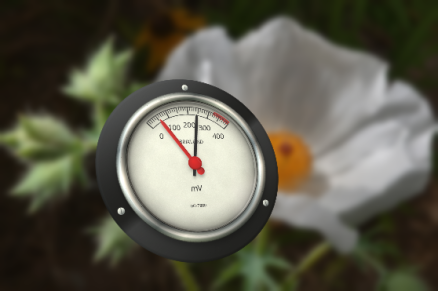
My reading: 50 mV
